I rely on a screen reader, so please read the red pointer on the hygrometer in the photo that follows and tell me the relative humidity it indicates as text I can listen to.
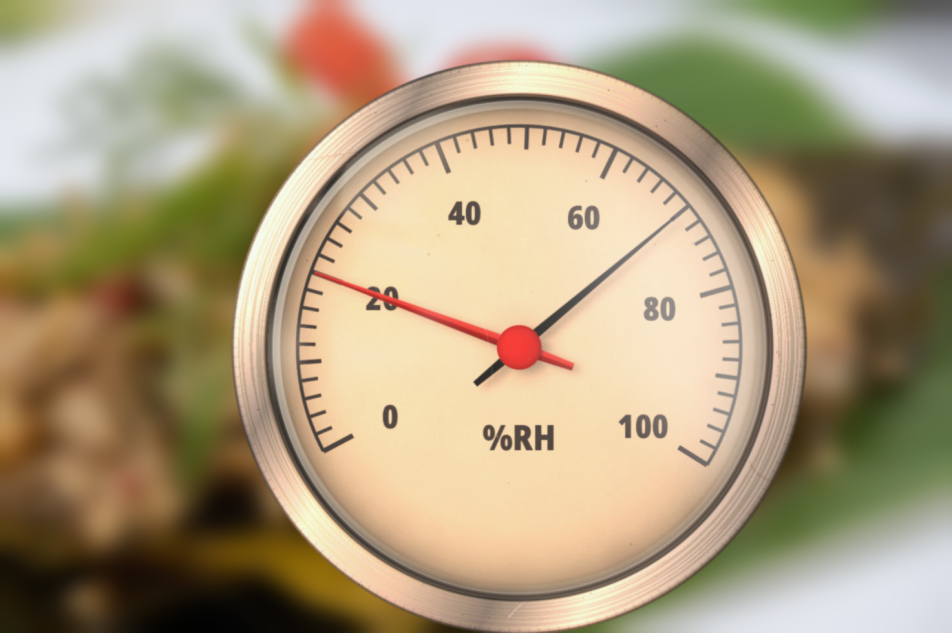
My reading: 20 %
